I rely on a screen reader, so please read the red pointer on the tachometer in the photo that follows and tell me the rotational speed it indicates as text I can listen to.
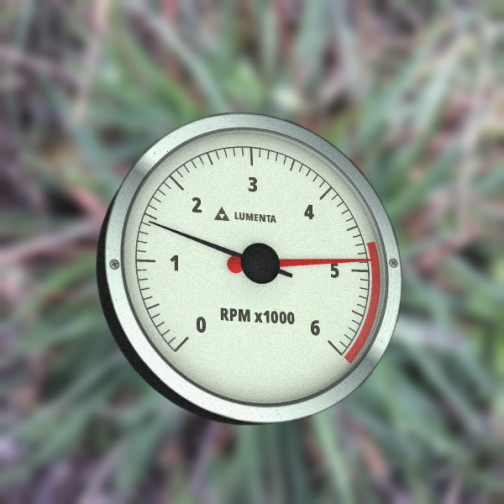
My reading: 4900 rpm
